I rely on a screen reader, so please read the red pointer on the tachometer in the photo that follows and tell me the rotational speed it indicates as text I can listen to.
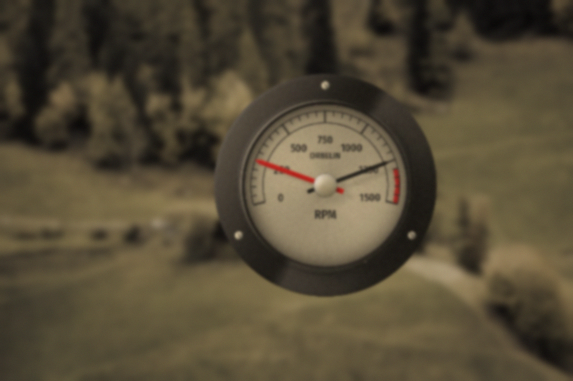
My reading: 250 rpm
